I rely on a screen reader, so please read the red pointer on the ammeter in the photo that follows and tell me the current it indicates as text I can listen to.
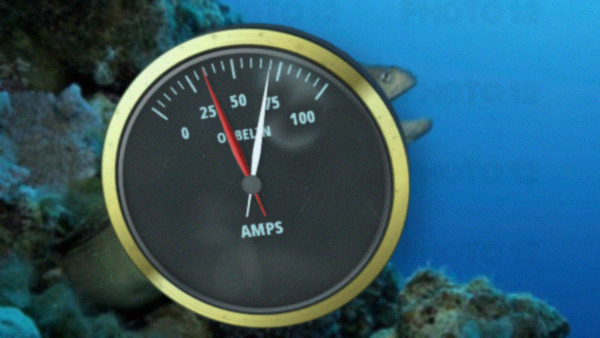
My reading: 35 A
